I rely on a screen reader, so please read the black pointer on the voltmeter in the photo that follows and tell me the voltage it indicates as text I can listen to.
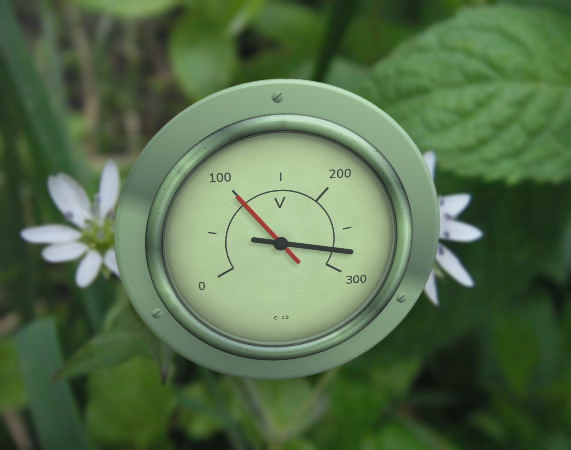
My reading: 275 V
